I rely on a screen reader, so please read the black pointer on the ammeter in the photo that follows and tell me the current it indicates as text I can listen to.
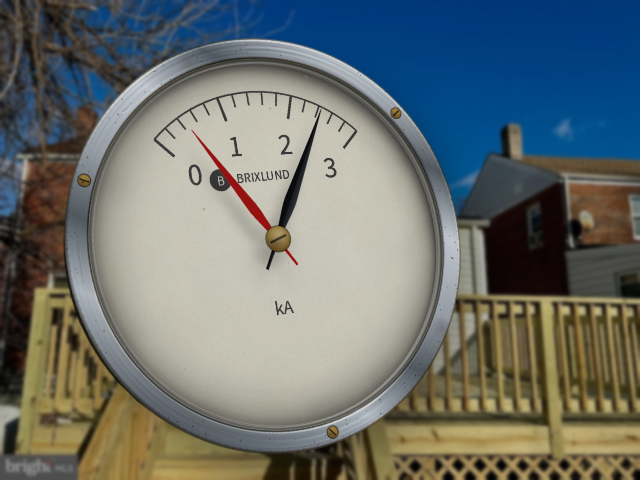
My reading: 2.4 kA
